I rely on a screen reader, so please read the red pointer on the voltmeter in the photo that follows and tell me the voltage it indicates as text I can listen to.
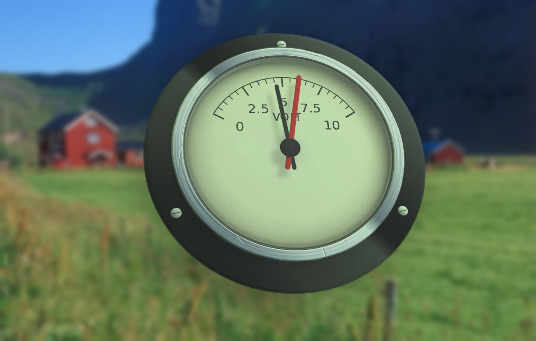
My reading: 6 V
